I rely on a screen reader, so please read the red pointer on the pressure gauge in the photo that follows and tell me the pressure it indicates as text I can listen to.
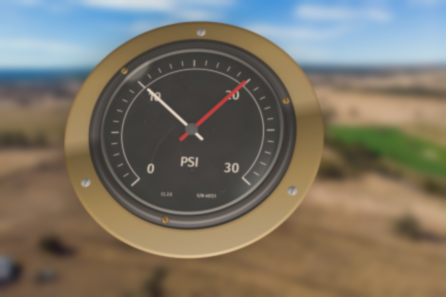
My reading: 20 psi
